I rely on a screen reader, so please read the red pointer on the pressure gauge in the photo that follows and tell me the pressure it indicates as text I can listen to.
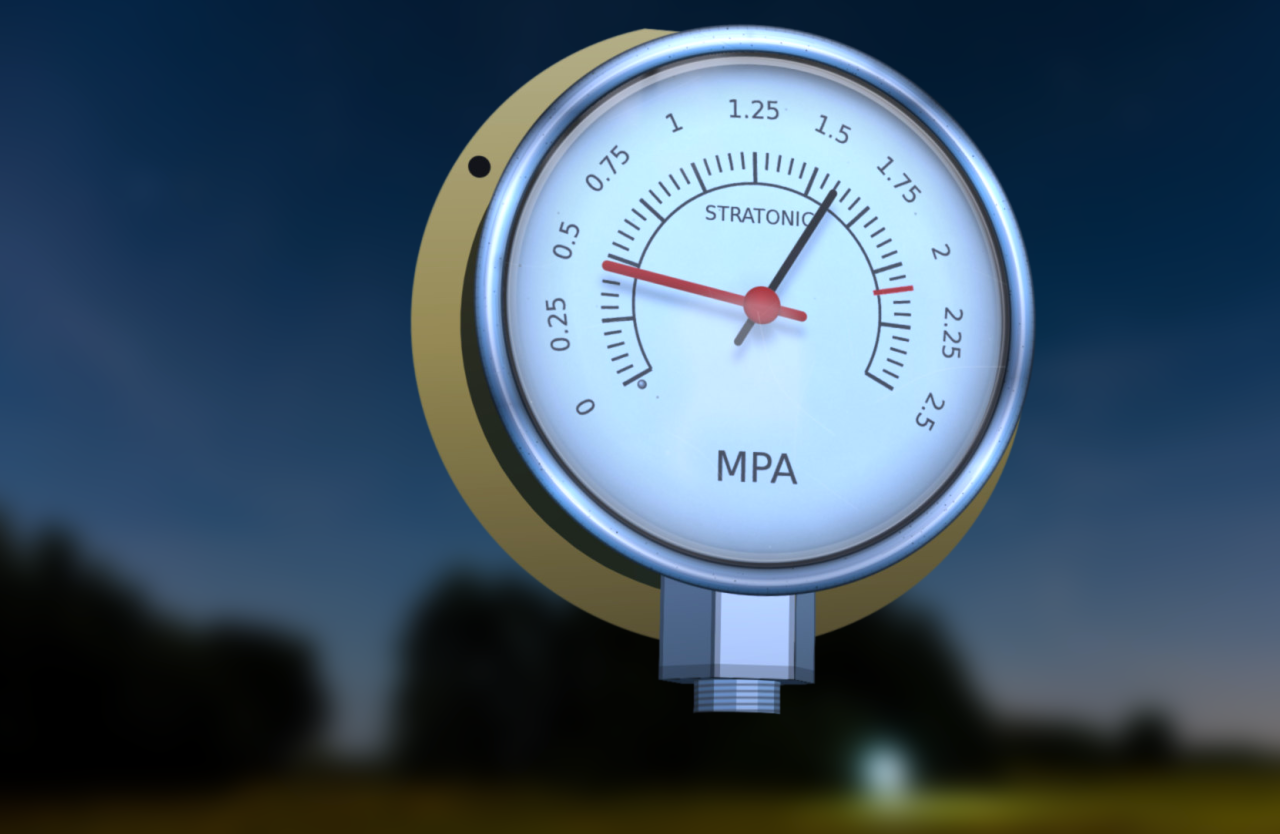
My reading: 0.45 MPa
